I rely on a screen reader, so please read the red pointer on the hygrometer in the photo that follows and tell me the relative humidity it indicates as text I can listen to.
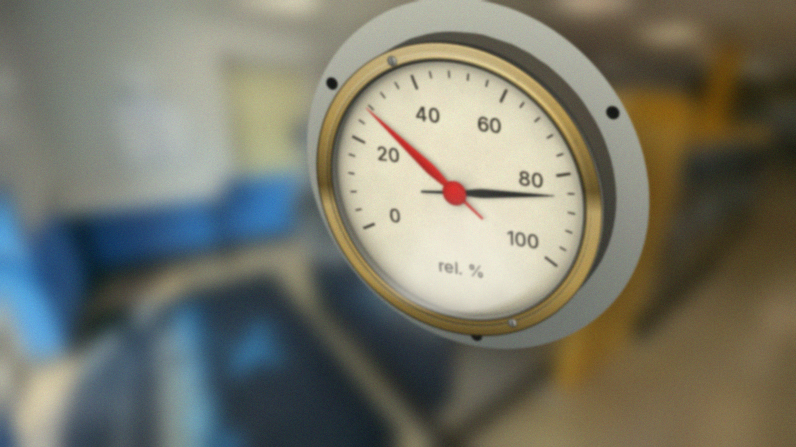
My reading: 28 %
